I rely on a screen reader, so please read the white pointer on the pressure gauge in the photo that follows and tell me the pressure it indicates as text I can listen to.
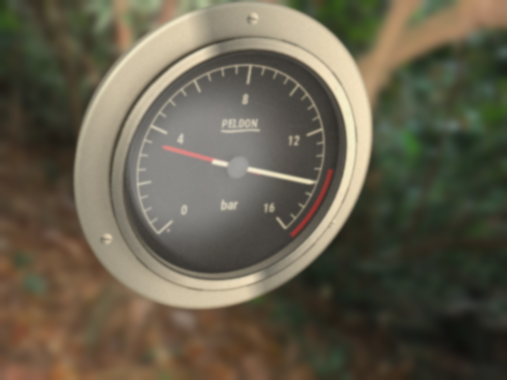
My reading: 14 bar
